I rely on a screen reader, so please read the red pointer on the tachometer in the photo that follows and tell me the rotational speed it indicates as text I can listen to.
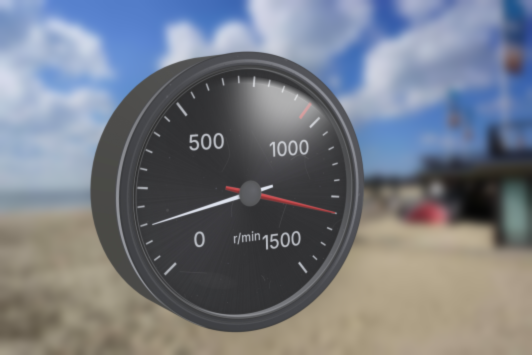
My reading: 1300 rpm
